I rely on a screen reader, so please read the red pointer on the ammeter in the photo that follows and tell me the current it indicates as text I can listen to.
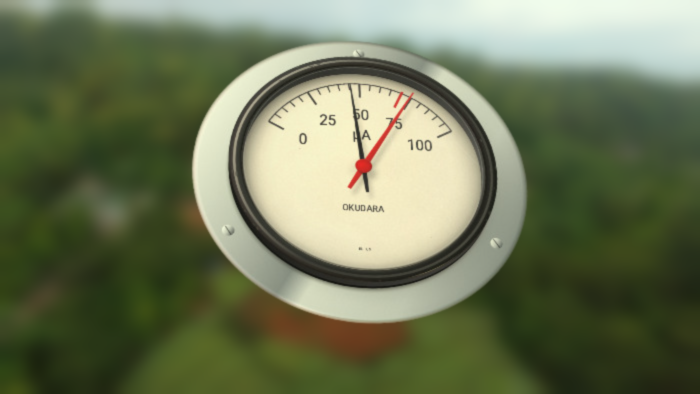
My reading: 75 µA
